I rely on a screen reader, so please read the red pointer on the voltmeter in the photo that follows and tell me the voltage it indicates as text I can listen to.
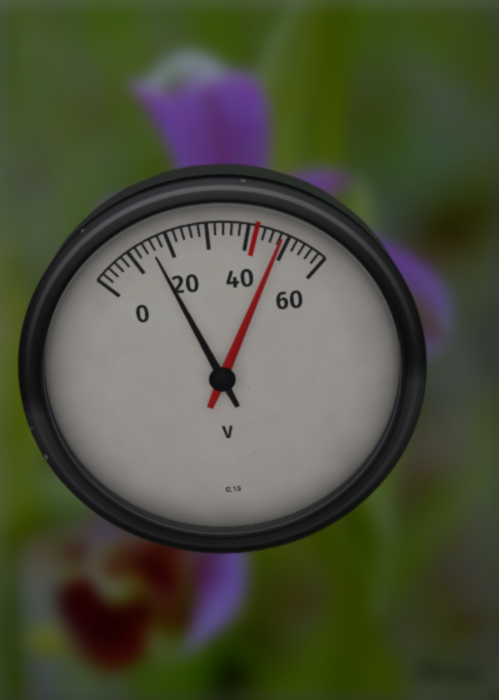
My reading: 48 V
